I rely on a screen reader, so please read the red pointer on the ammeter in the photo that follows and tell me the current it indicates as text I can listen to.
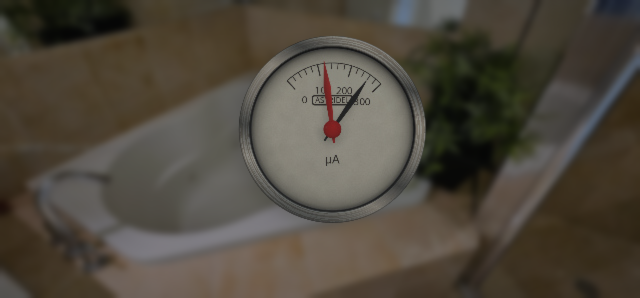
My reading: 120 µA
